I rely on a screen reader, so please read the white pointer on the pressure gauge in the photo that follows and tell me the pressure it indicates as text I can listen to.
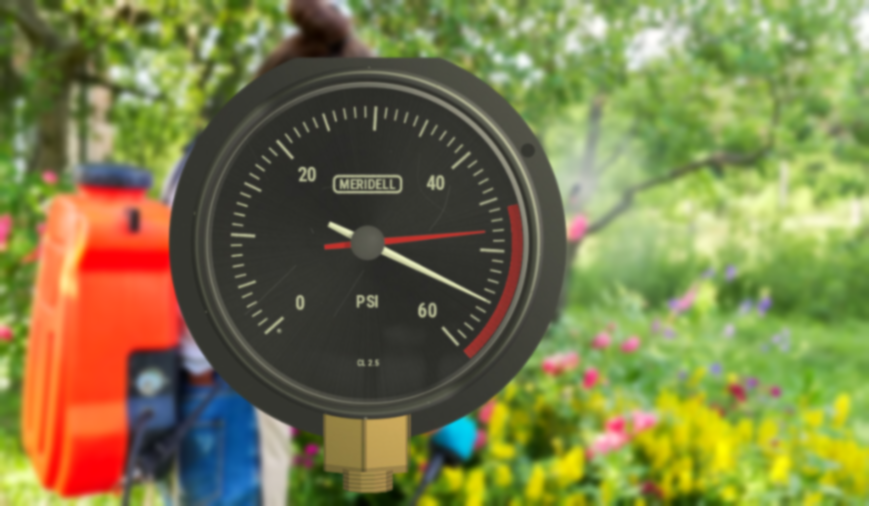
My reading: 55 psi
